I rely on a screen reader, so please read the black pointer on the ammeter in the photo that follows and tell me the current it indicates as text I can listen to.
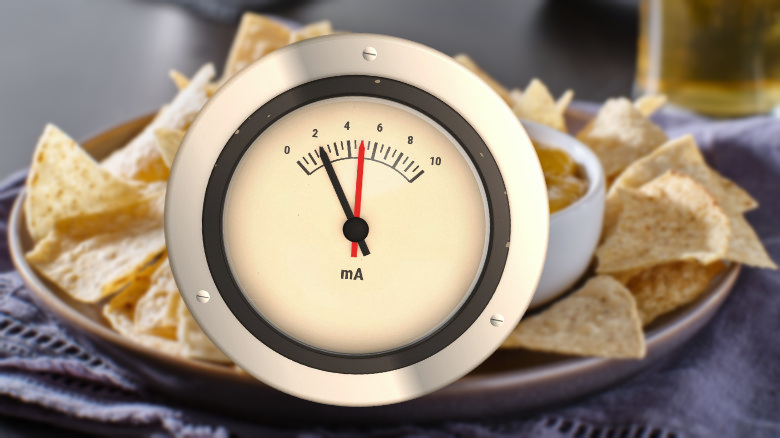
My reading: 2 mA
